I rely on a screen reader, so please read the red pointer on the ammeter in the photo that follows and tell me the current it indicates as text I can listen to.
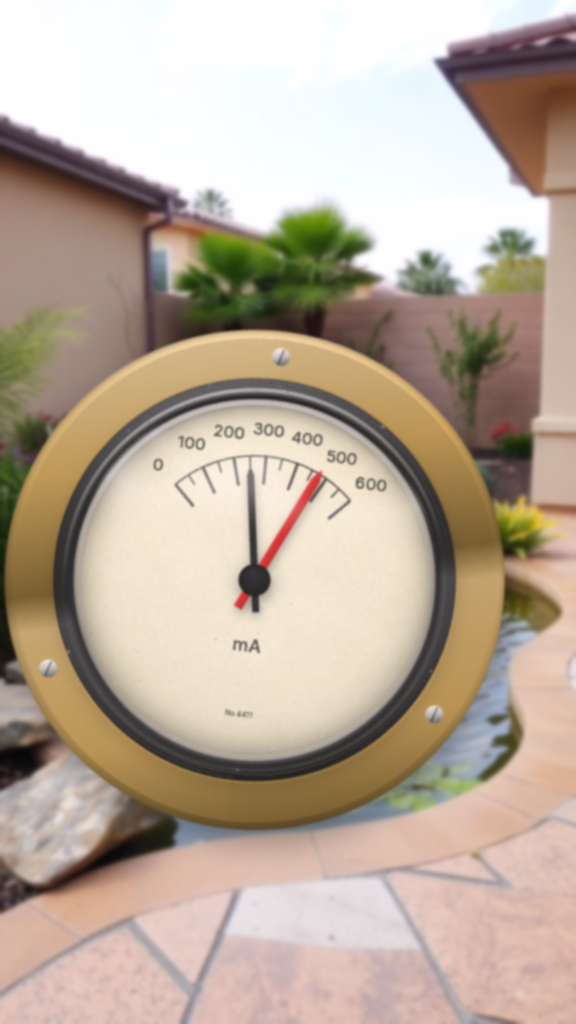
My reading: 475 mA
